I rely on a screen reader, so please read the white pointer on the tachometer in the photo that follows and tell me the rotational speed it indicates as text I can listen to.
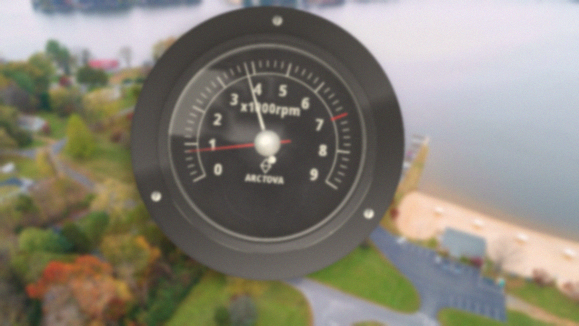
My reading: 3800 rpm
